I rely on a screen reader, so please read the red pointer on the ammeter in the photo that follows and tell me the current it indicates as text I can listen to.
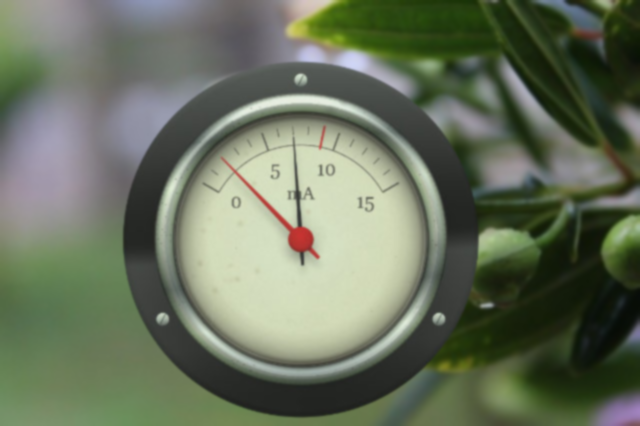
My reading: 2 mA
